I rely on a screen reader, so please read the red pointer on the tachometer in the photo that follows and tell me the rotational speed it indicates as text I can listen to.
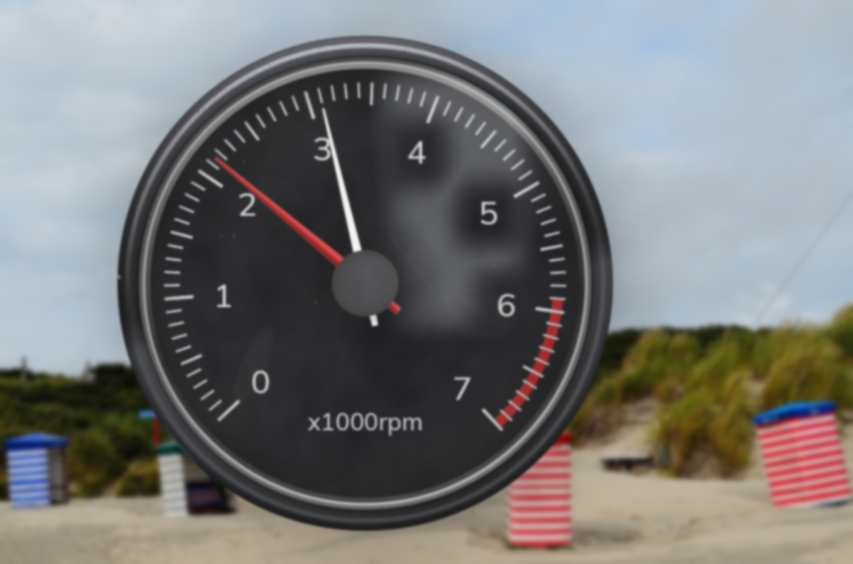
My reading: 2150 rpm
